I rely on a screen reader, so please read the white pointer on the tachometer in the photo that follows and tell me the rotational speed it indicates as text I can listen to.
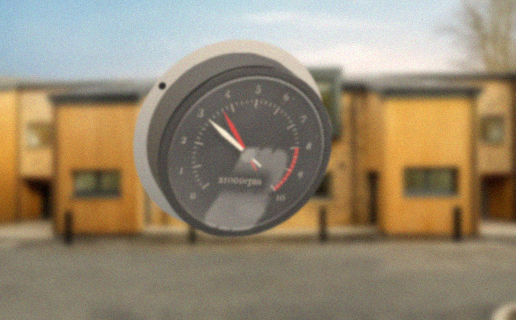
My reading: 3000 rpm
